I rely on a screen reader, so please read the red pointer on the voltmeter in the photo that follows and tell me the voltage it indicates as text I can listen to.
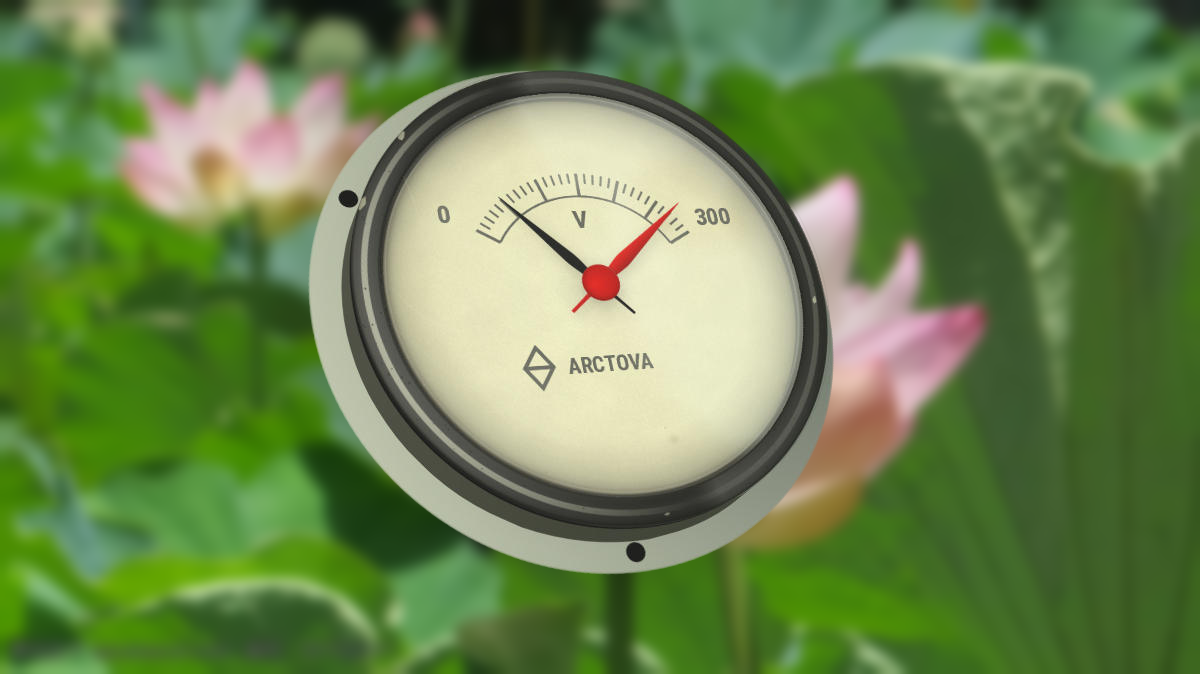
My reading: 270 V
